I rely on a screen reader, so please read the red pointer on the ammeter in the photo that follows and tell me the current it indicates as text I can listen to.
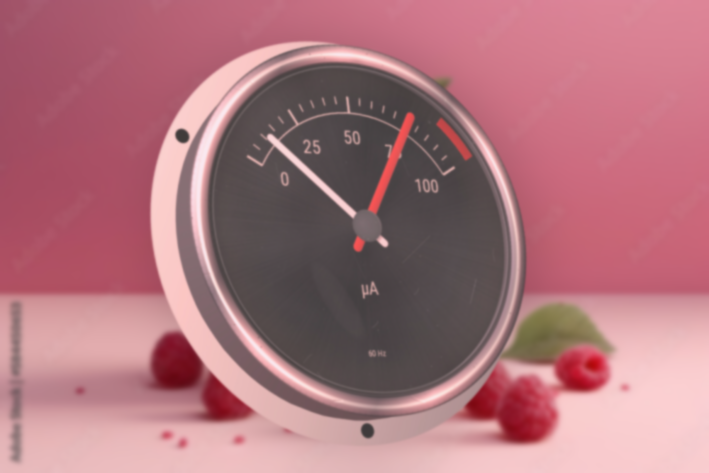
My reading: 75 µA
